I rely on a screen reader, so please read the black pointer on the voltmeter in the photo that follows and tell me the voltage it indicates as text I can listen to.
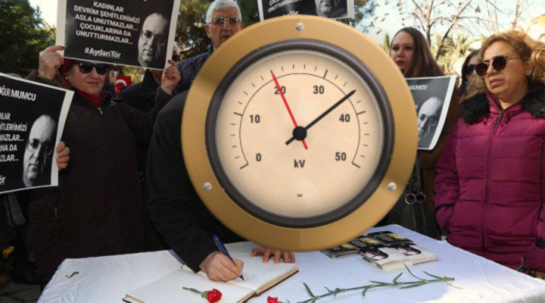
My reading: 36 kV
